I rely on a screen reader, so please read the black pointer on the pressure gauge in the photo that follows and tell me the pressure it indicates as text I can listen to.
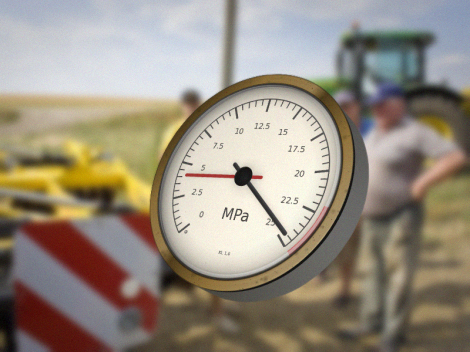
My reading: 24.5 MPa
